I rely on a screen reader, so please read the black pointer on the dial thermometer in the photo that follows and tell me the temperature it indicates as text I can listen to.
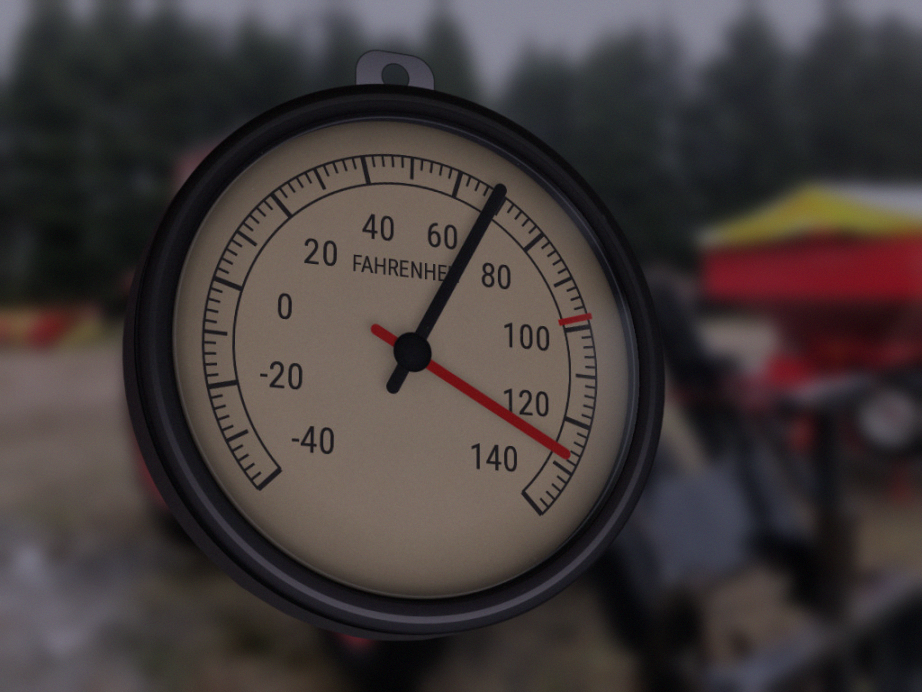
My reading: 68 °F
